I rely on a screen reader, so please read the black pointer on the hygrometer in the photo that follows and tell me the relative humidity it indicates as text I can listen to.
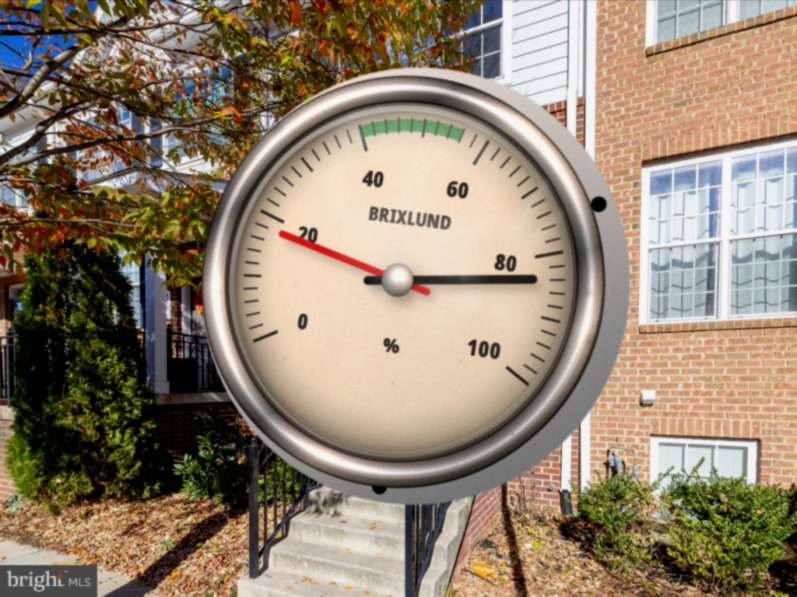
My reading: 84 %
